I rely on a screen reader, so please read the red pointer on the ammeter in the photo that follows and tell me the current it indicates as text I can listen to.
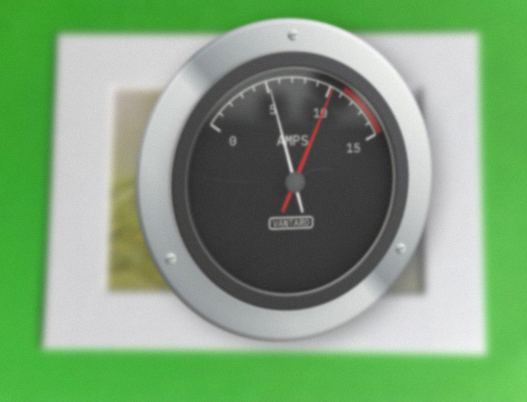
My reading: 10 A
